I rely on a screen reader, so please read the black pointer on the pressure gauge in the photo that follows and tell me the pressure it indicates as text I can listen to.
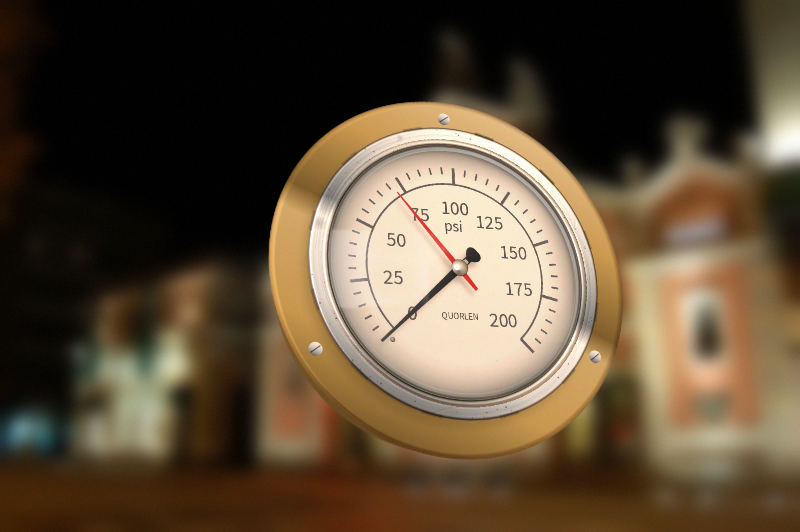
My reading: 0 psi
